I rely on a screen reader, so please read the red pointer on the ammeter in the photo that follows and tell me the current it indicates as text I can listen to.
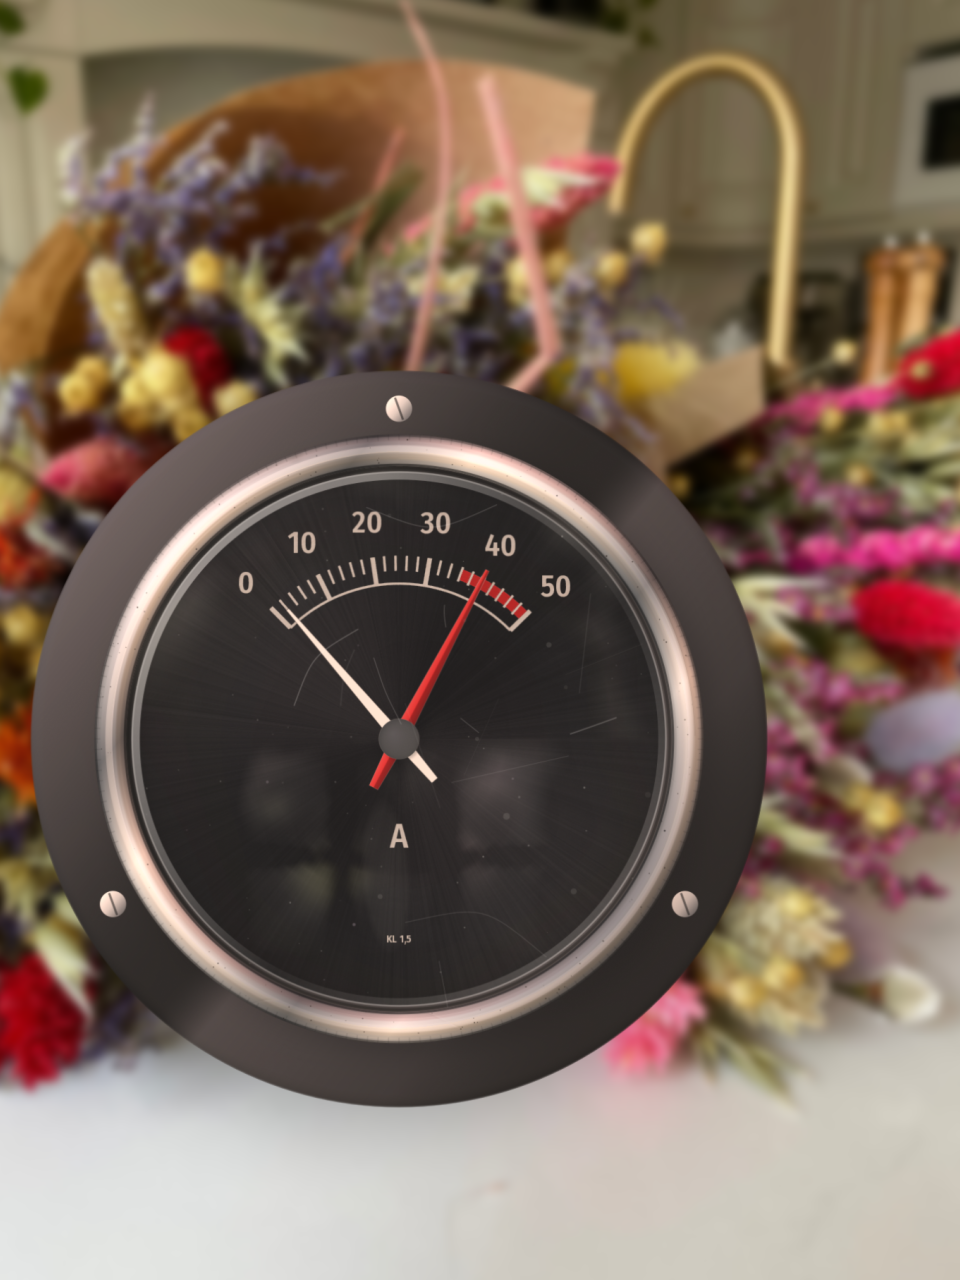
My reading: 40 A
